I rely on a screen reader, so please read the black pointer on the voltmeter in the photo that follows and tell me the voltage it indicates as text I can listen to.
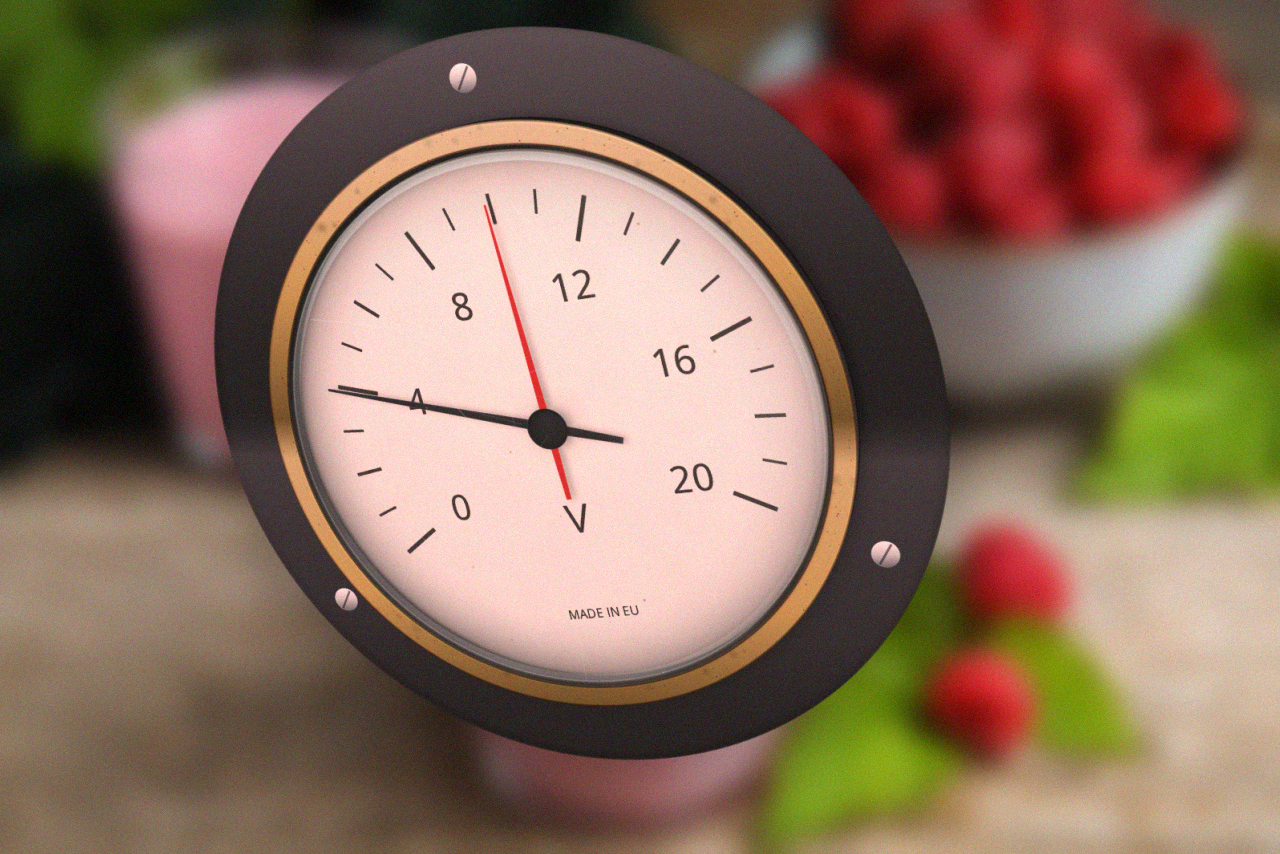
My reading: 4 V
